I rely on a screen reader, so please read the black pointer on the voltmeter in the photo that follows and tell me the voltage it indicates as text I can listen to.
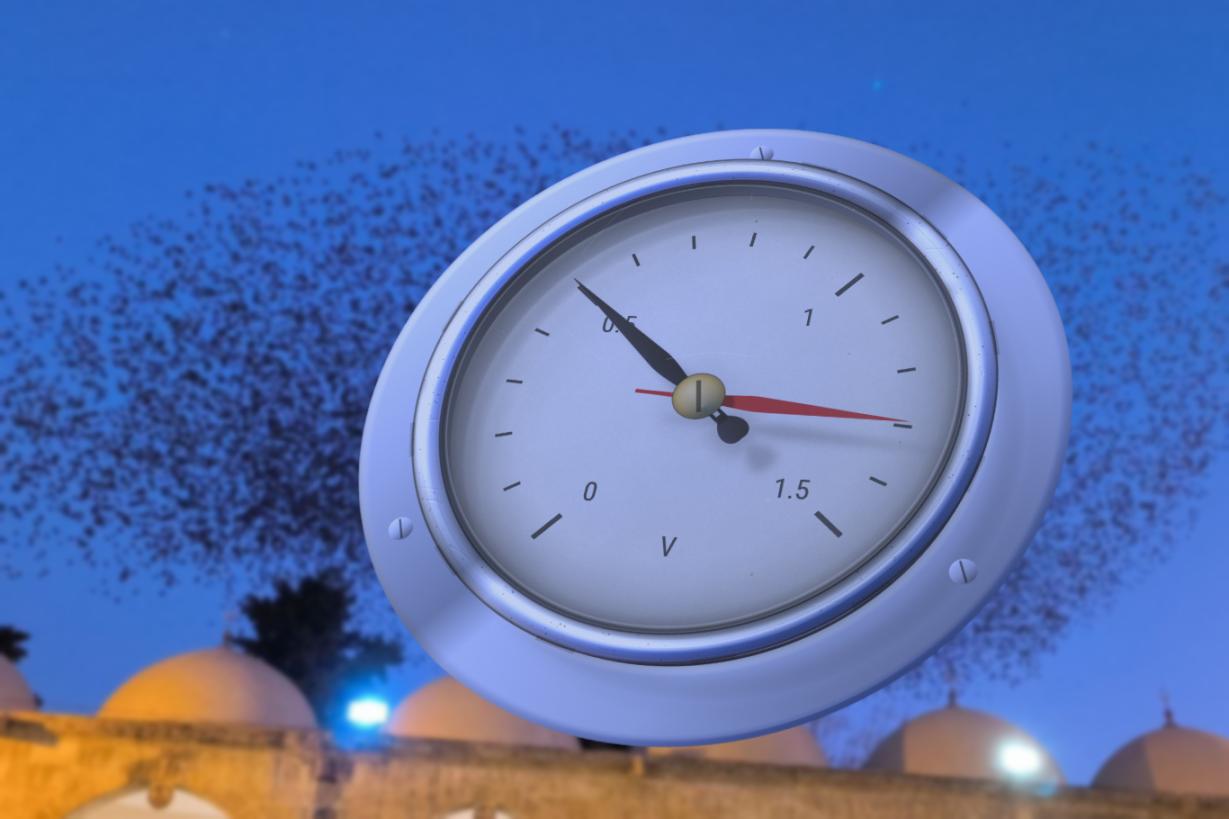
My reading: 0.5 V
